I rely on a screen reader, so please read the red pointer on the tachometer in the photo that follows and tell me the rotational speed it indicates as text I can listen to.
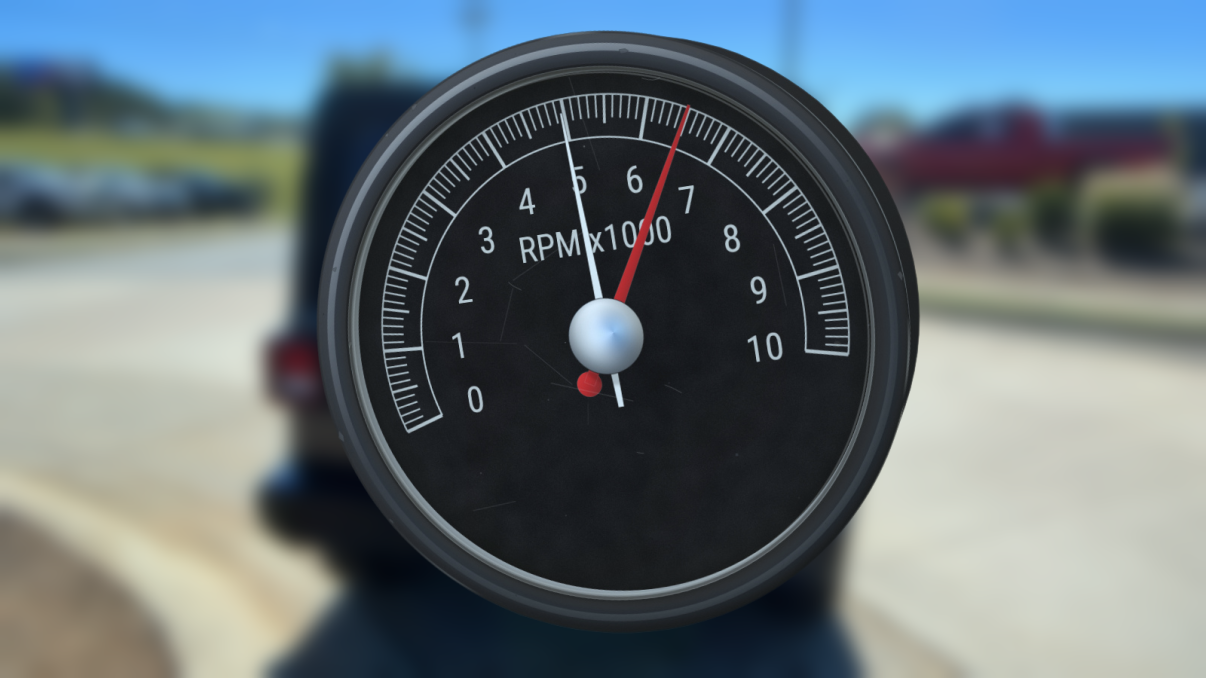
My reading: 6500 rpm
